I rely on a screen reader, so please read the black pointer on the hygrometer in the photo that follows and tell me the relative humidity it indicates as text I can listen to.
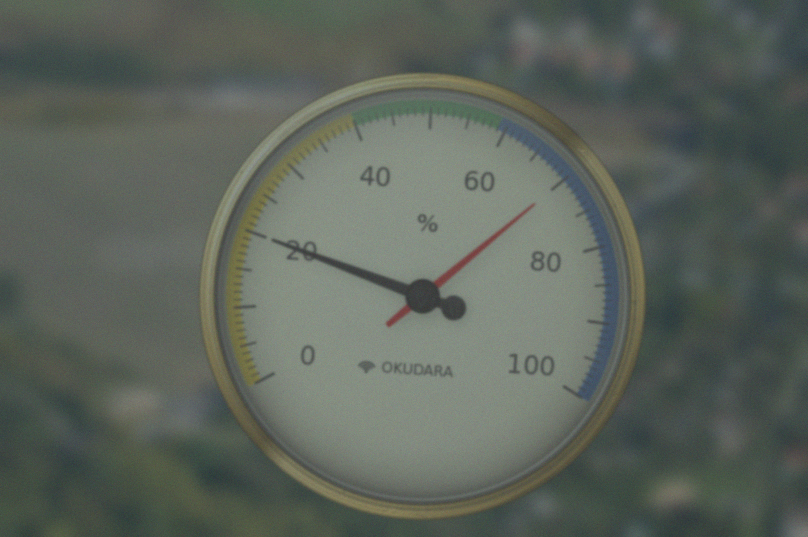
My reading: 20 %
